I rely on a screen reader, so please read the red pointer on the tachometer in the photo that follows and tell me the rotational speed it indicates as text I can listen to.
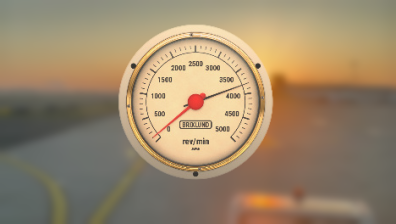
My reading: 100 rpm
